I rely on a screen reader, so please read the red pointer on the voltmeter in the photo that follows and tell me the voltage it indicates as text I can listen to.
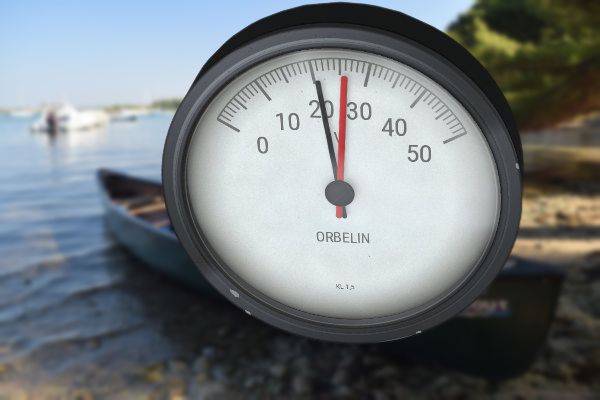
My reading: 26 V
